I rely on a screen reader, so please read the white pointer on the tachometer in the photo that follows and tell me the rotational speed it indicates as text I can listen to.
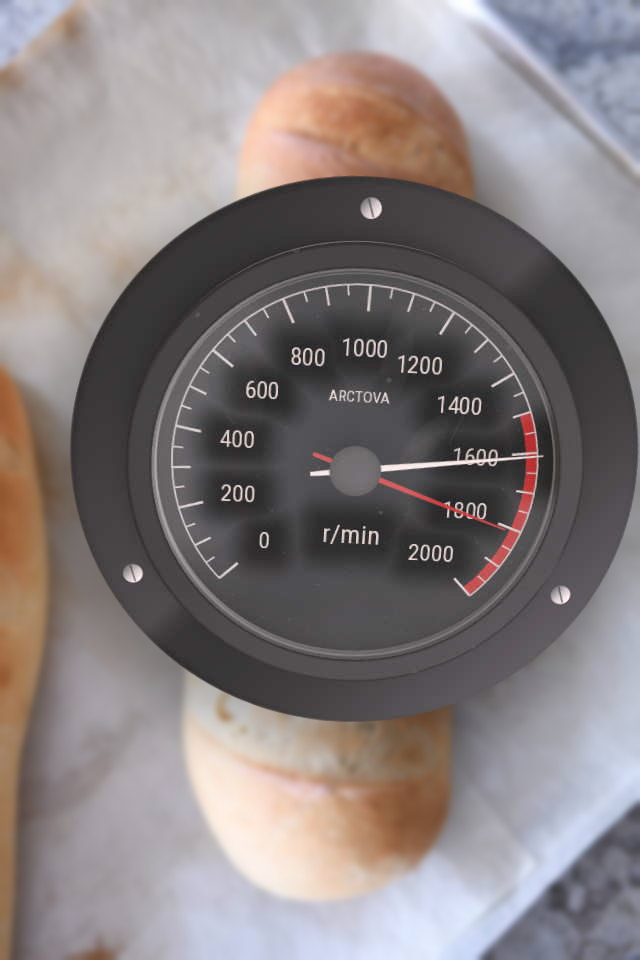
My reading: 1600 rpm
